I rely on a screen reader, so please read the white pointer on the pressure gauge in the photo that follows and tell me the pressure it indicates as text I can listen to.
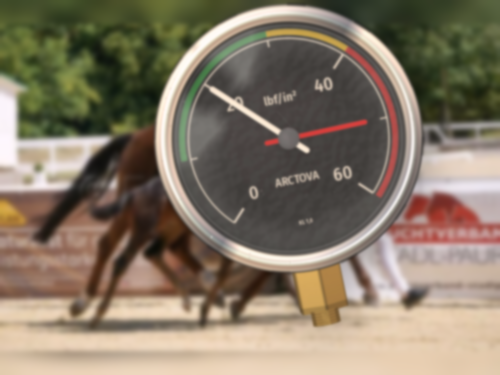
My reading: 20 psi
